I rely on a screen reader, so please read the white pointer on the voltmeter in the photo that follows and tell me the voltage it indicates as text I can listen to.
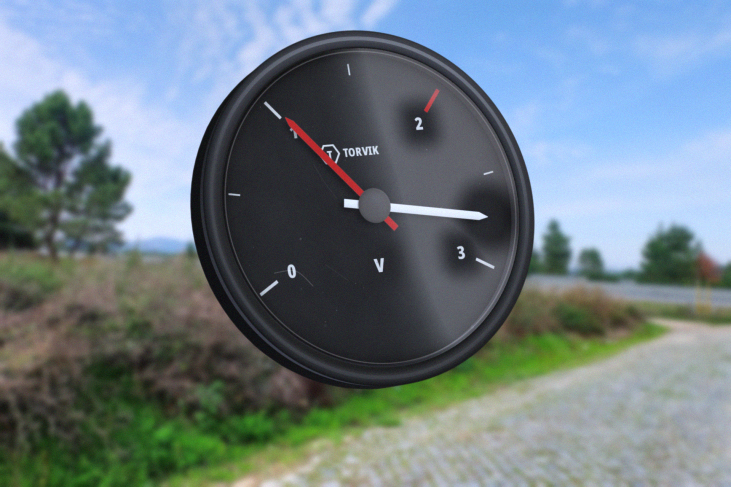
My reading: 2.75 V
